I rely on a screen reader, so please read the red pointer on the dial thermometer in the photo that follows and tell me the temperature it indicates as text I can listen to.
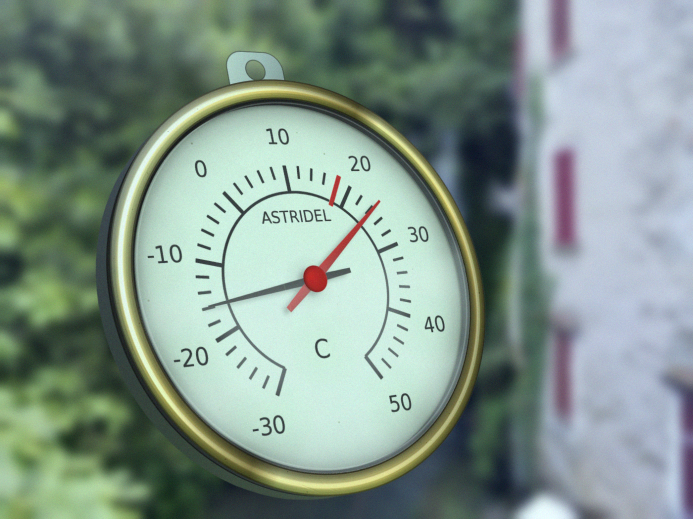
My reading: 24 °C
